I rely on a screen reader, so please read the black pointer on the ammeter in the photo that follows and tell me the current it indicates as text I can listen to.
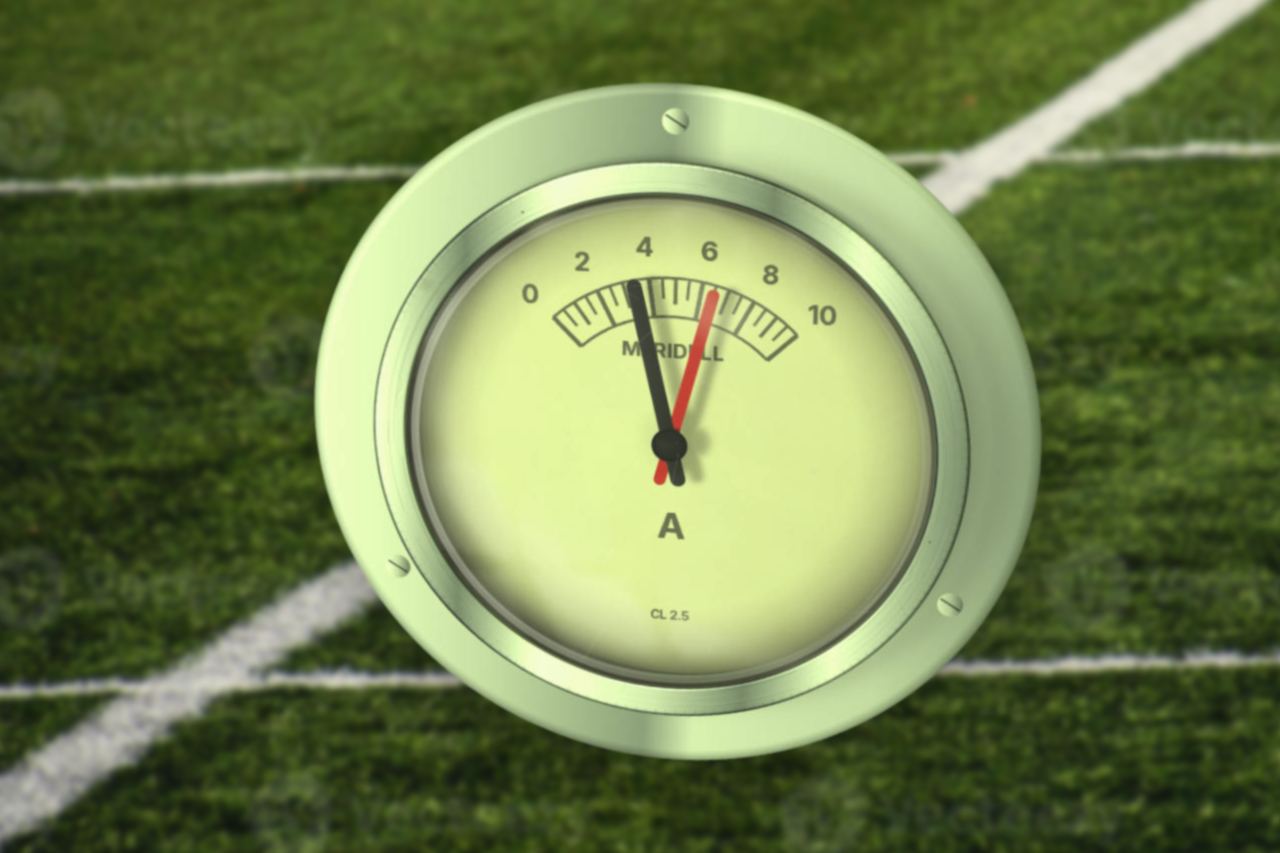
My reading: 3.5 A
